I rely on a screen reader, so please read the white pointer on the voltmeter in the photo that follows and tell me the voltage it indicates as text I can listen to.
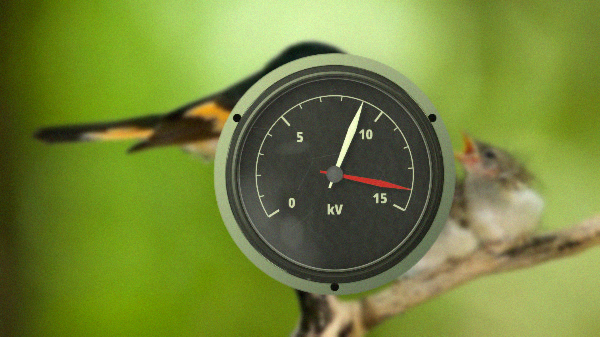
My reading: 9 kV
